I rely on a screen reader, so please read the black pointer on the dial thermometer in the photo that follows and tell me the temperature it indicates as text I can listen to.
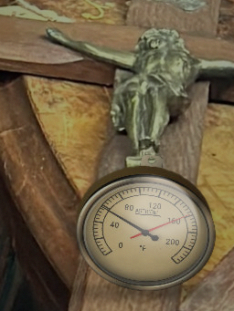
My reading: 60 °F
